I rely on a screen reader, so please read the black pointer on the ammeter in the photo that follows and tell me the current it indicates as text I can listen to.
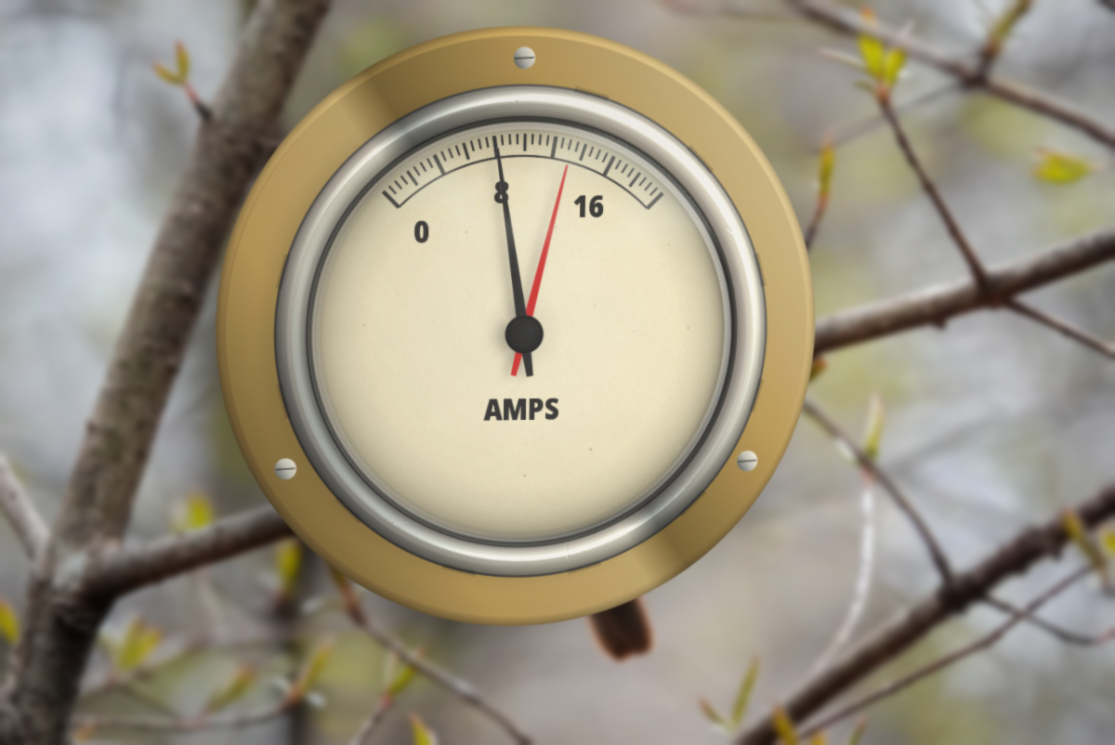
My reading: 8 A
